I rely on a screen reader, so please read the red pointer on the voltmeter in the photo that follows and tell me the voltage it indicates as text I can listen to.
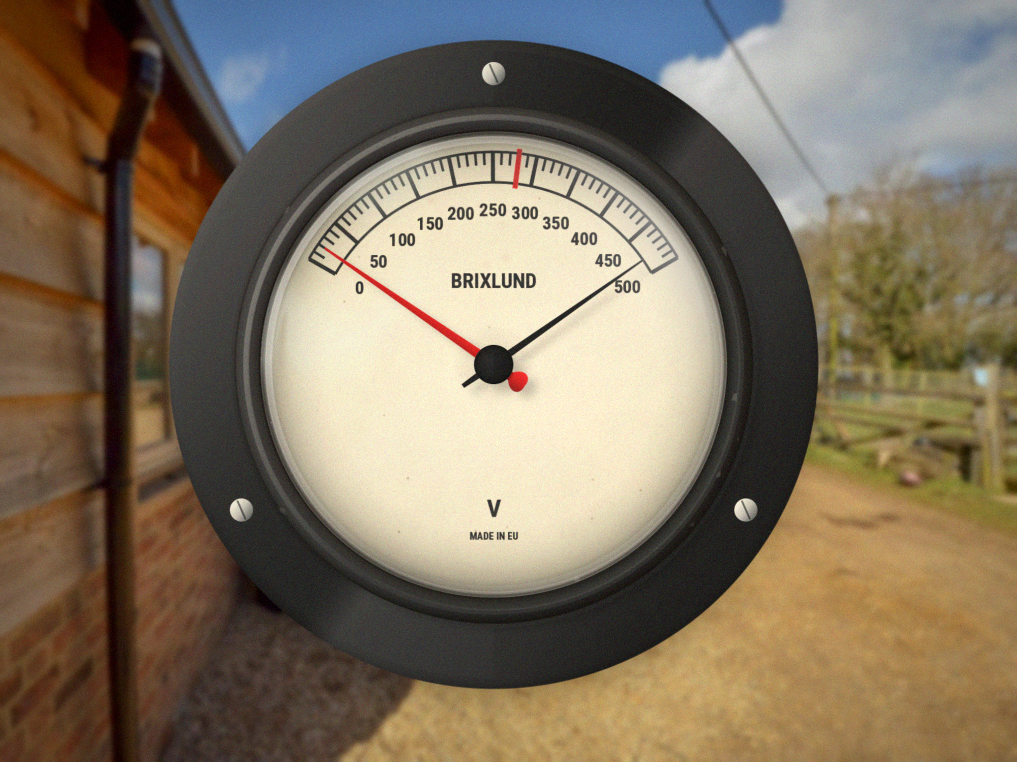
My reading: 20 V
